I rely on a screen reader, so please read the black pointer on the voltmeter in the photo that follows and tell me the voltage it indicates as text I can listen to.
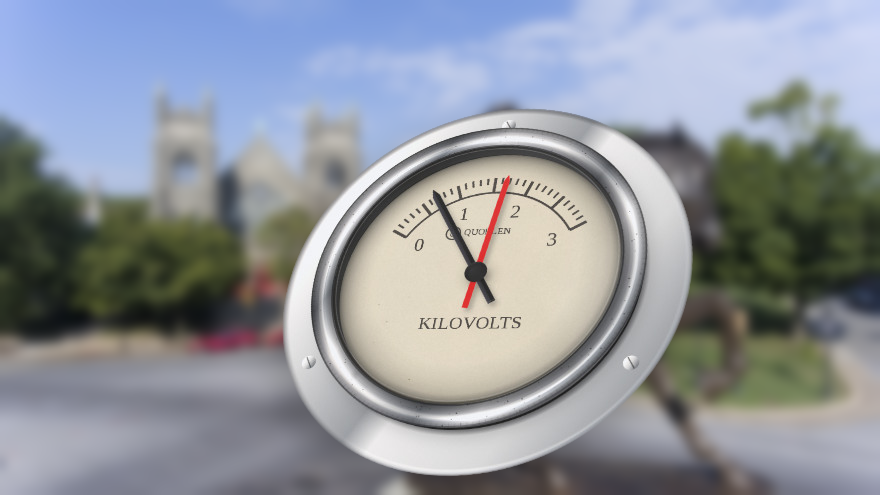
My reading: 0.7 kV
